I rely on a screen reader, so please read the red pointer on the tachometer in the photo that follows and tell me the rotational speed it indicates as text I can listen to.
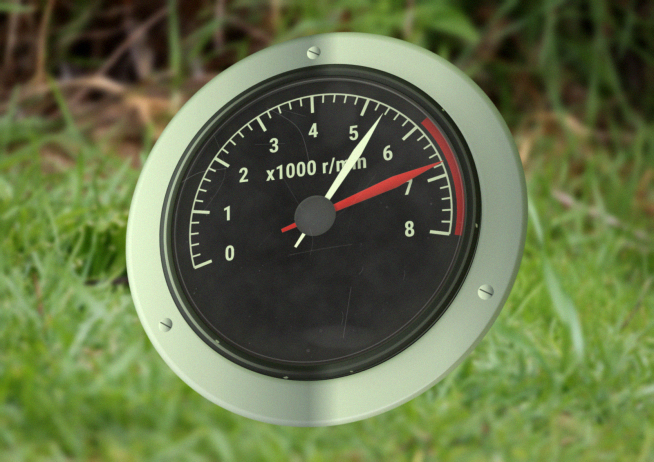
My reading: 6800 rpm
